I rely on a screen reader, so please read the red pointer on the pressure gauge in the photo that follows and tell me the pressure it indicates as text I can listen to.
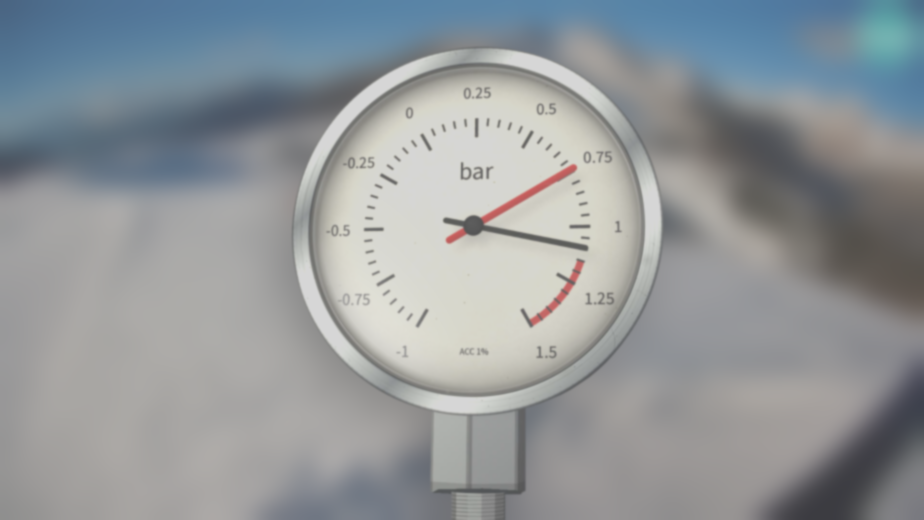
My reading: 0.75 bar
